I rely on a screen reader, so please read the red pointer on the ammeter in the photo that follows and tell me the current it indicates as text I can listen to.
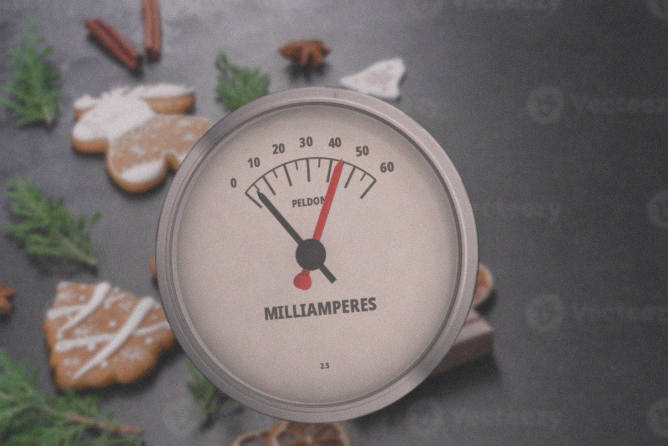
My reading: 45 mA
